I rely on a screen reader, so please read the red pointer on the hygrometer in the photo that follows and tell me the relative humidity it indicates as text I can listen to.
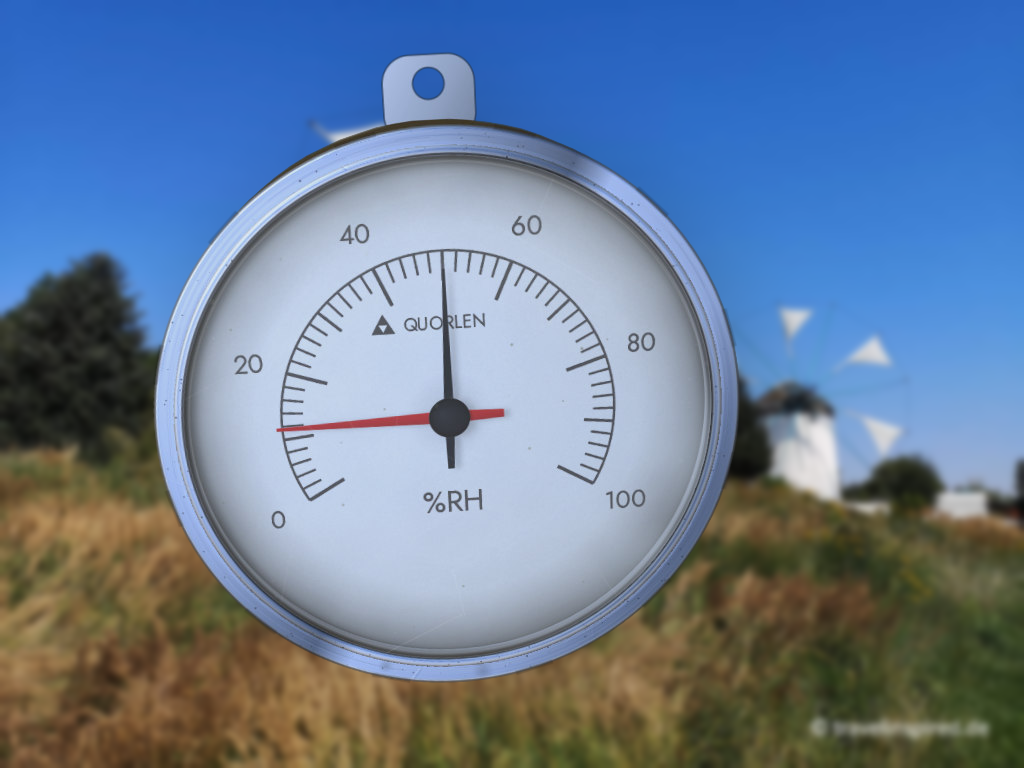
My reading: 12 %
